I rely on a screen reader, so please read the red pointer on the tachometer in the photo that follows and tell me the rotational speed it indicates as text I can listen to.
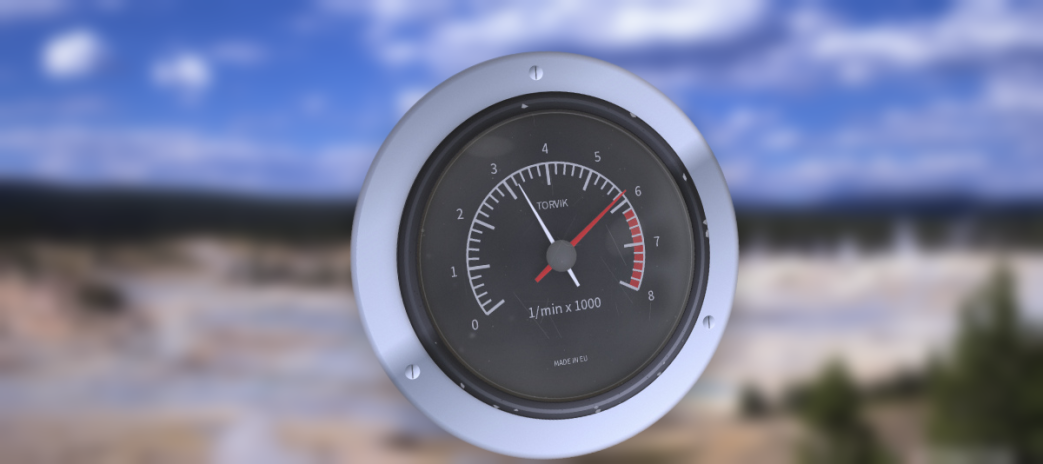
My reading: 5800 rpm
